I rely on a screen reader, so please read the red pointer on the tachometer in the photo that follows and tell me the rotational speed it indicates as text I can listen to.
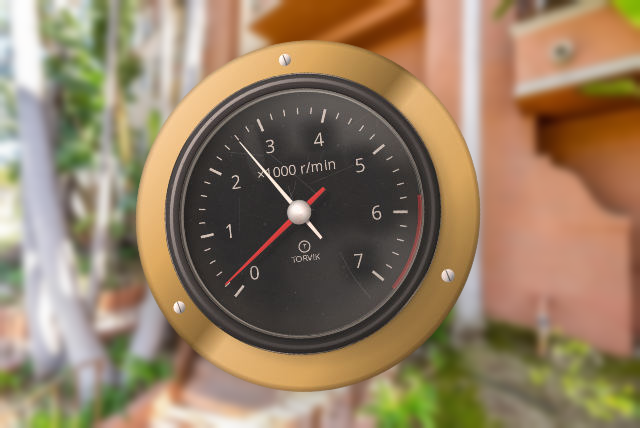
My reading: 200 rpm
